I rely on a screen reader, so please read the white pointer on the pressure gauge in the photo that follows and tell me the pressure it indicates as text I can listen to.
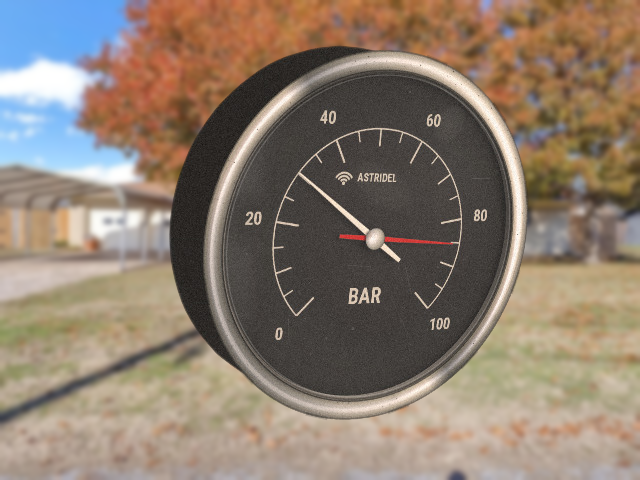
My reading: 30 bar
